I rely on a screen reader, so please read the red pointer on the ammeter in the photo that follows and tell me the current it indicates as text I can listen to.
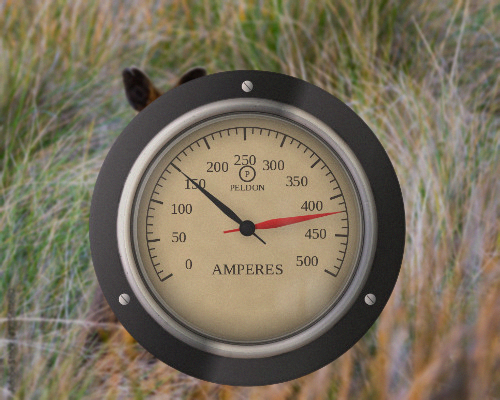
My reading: 420 A
